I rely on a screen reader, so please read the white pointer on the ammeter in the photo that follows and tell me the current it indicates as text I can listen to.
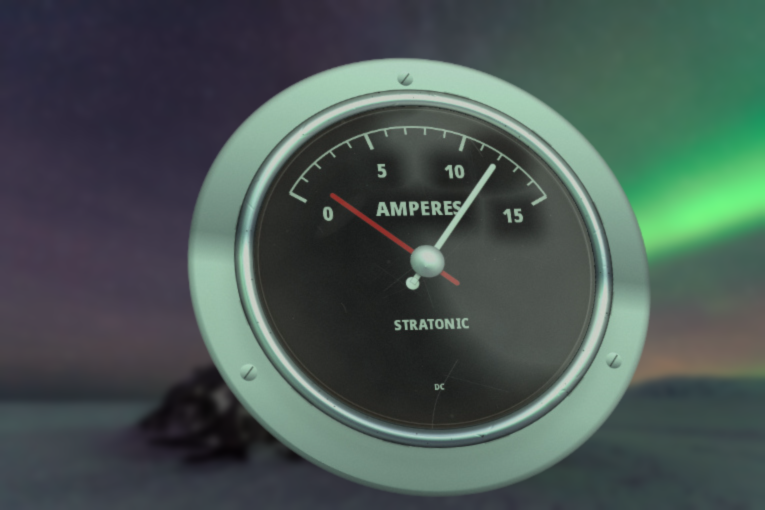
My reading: 12 A
